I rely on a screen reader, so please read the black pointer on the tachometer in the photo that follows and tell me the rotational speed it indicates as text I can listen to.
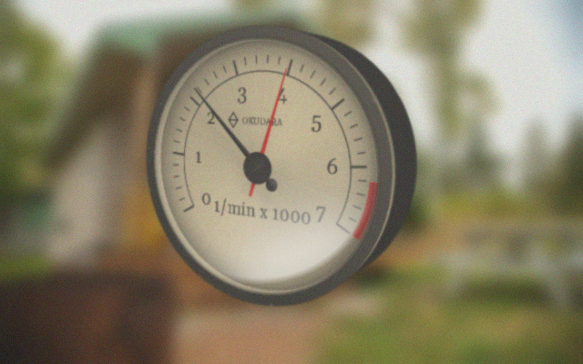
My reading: 2200 rpm
